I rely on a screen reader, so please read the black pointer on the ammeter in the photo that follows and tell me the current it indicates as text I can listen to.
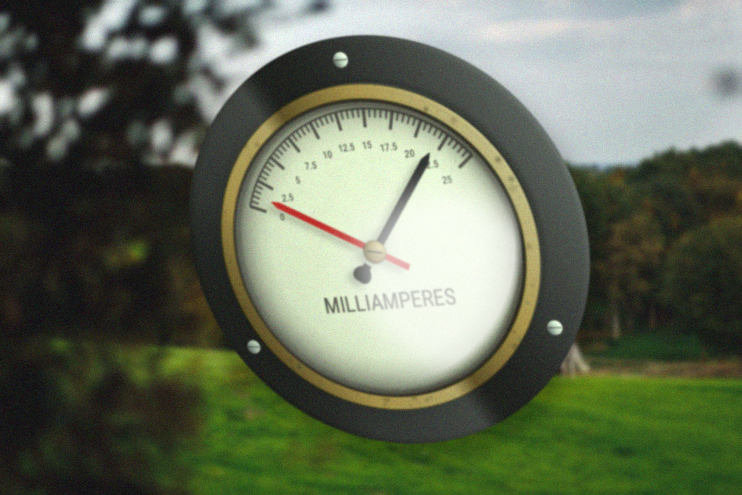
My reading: 22 mA
